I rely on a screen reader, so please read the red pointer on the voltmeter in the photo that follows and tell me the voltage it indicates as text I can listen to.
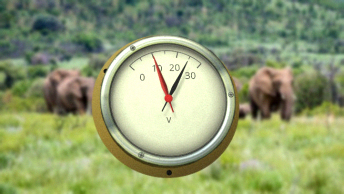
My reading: 10 V
